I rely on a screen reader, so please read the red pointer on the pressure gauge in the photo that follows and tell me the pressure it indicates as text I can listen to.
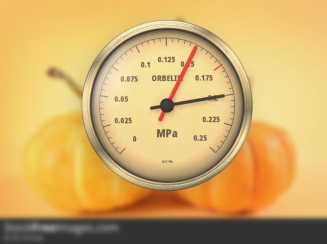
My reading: 0.15 MPa
